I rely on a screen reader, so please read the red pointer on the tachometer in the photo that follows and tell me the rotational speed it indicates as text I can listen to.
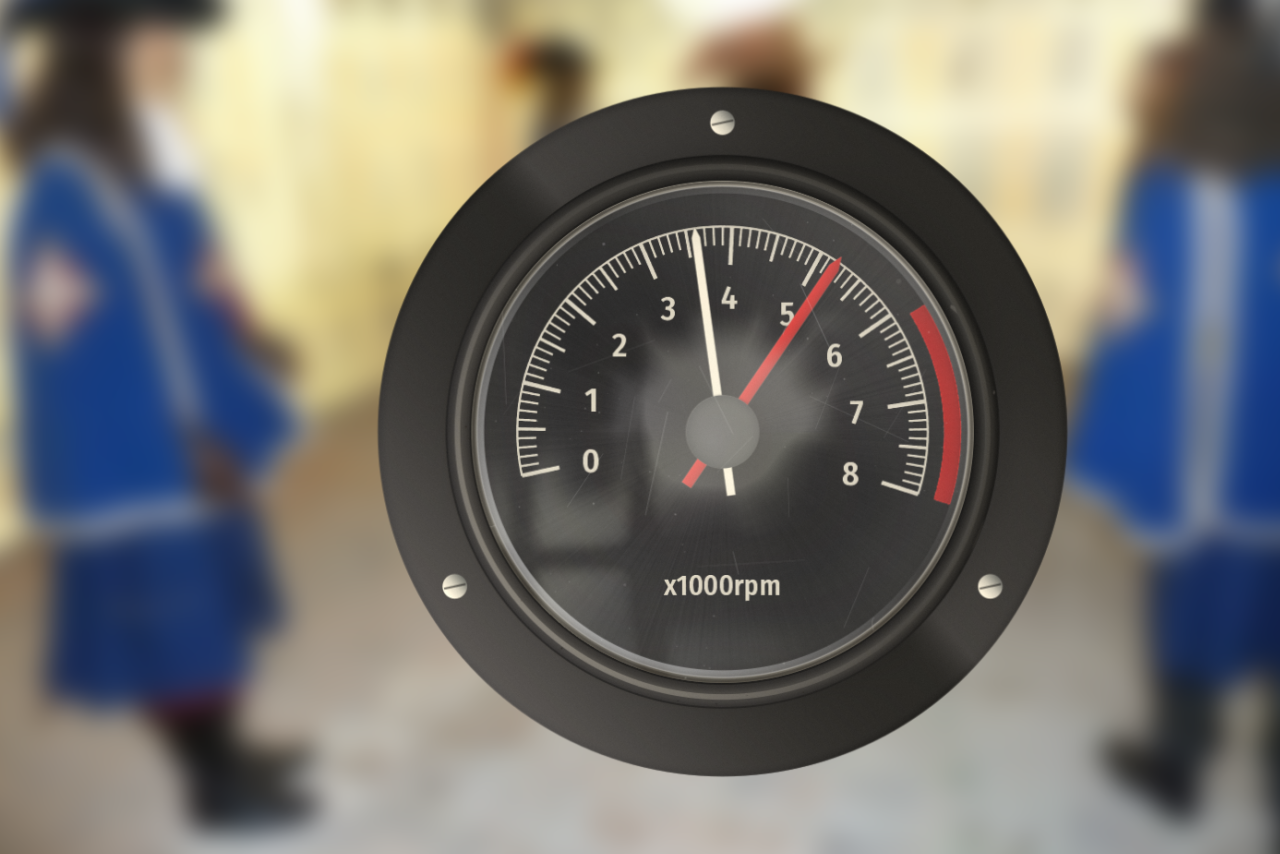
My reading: 5200 rpm
